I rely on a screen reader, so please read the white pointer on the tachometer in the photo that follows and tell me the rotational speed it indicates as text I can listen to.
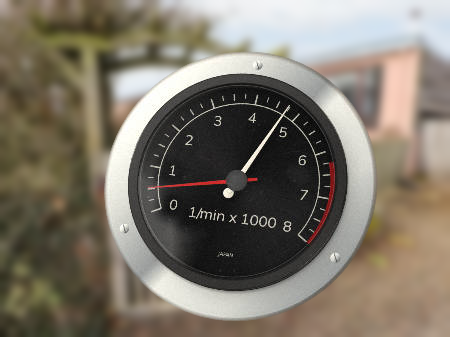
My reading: 4750 rpm
